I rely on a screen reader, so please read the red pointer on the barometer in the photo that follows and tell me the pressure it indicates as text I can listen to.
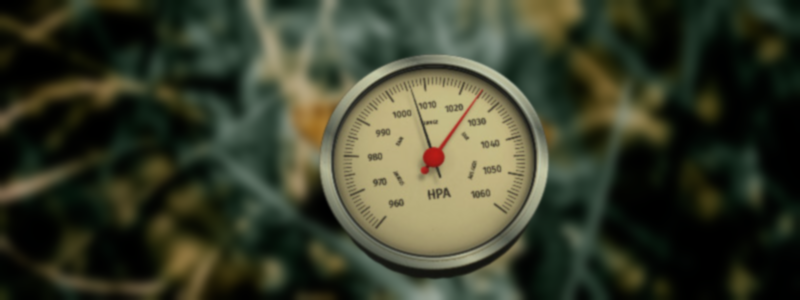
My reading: 1025 hPa
